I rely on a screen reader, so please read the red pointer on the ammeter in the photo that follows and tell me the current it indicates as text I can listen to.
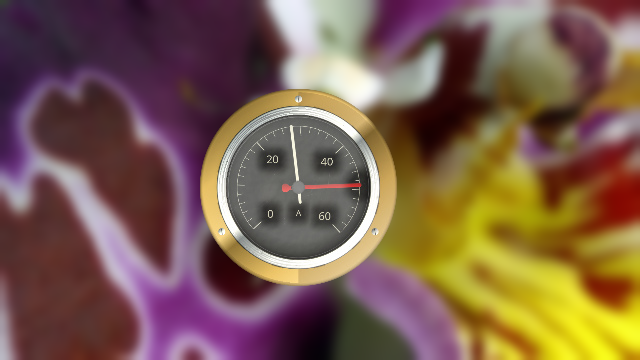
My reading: 49 A
